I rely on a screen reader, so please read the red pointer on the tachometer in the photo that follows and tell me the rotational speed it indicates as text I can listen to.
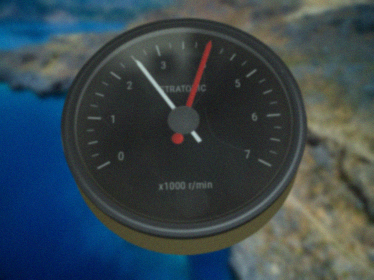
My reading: 4000 rpm
